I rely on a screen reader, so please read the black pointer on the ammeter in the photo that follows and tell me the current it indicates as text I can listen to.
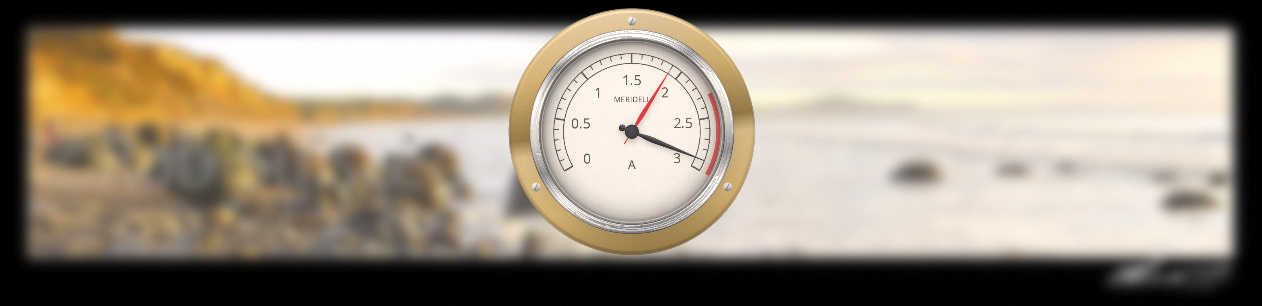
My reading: 2.9 A
